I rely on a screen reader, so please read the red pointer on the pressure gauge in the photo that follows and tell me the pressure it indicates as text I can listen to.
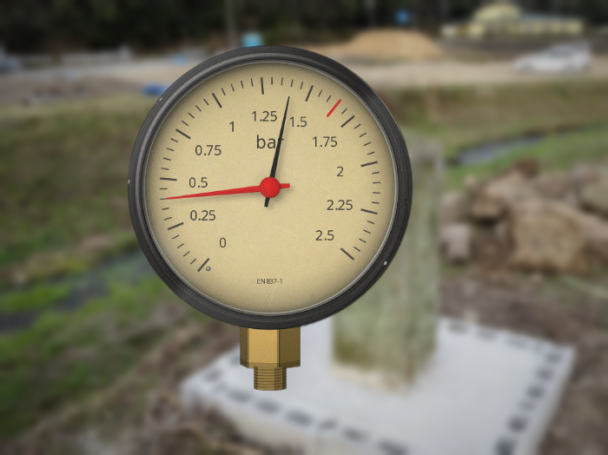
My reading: 0.4 bar
